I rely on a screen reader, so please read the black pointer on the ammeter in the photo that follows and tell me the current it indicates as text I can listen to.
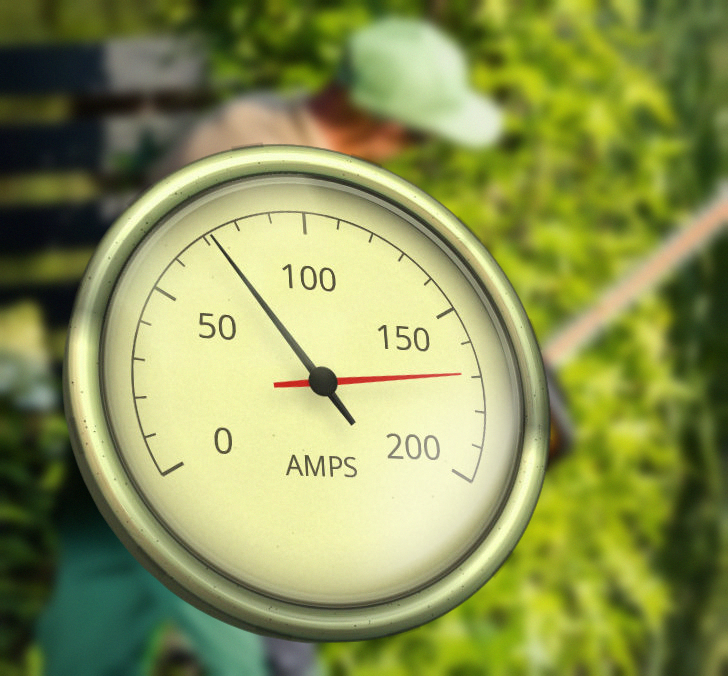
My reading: 70 A
